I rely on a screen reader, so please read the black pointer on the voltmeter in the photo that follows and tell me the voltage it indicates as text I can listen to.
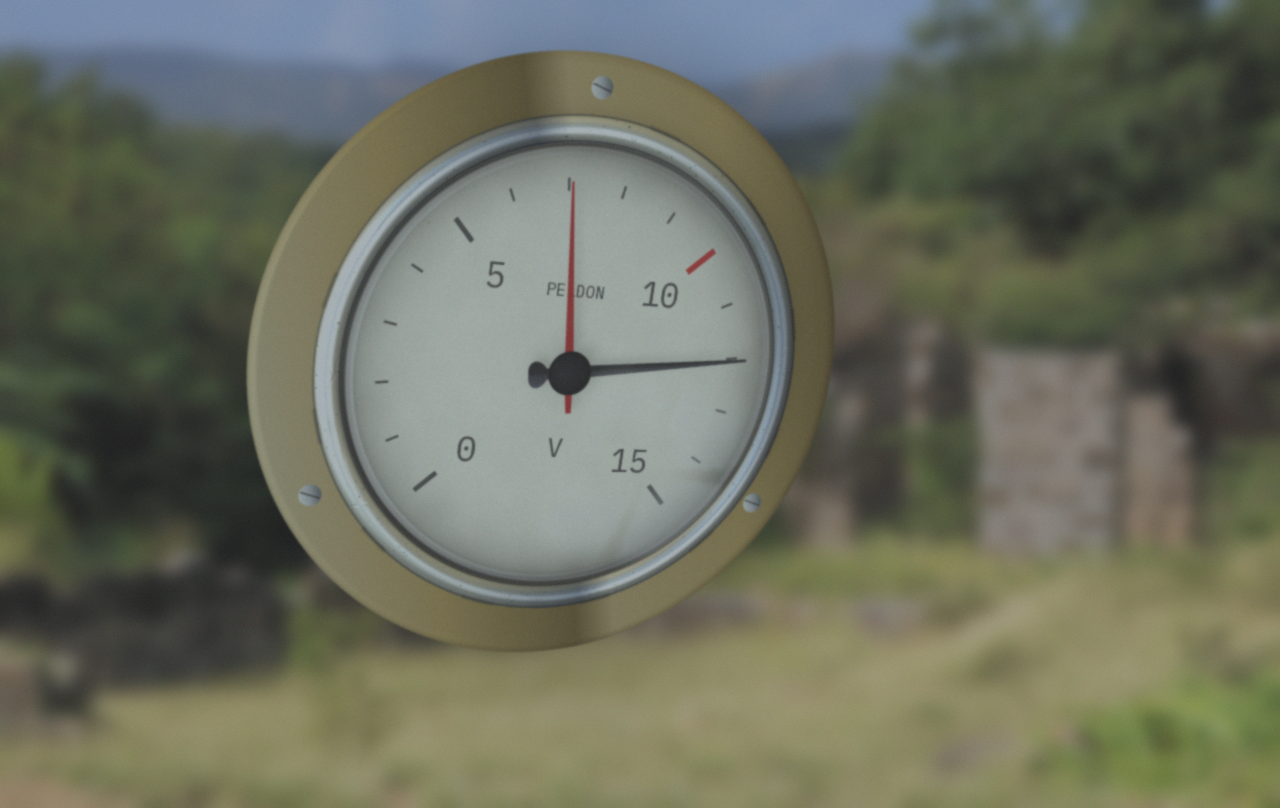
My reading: 12 V
